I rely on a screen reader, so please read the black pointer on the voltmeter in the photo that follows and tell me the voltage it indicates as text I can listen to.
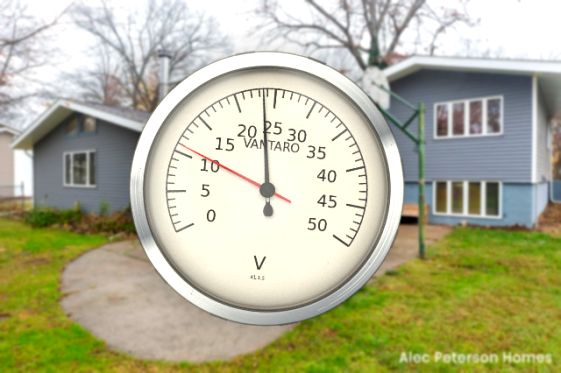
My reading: 23.5 V
